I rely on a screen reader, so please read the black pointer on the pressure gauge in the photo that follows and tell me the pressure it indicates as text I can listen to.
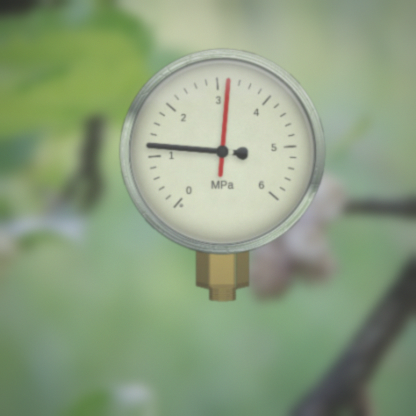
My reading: 1.2 MPa
